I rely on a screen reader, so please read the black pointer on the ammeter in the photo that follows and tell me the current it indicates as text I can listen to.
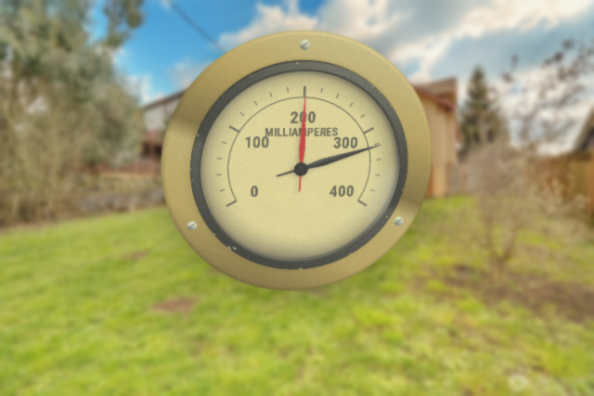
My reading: 320 mA
